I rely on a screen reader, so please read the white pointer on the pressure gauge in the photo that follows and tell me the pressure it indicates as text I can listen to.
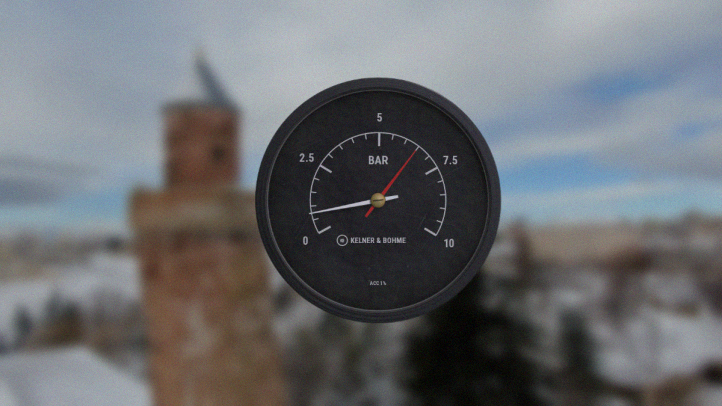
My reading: 0.75 bar
